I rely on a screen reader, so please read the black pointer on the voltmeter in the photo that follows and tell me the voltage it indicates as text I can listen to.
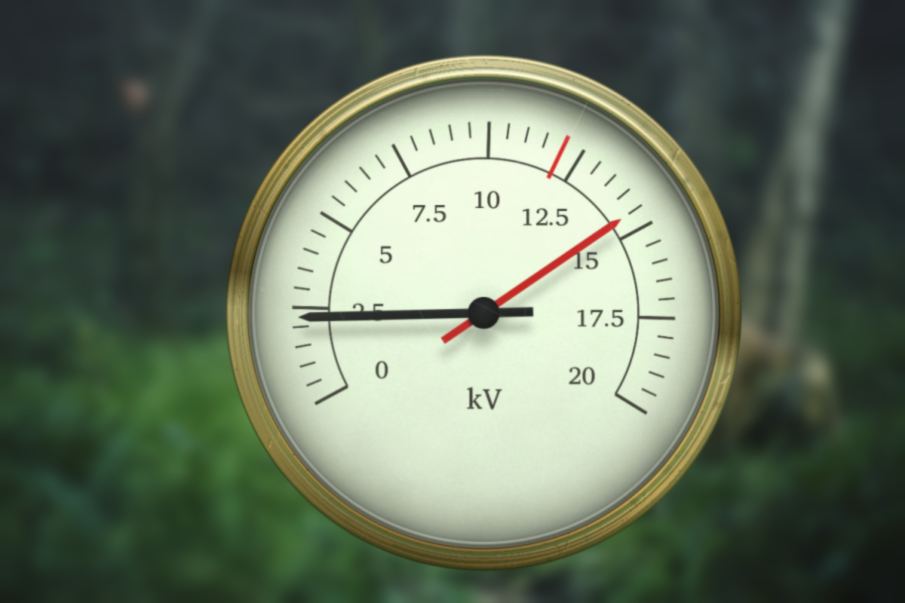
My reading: 2.25 kV
